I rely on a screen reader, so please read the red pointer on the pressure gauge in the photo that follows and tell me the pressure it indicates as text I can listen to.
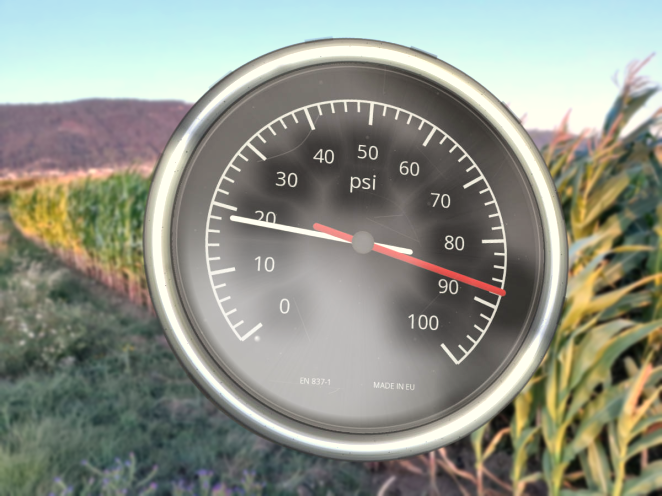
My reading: 88 psi
